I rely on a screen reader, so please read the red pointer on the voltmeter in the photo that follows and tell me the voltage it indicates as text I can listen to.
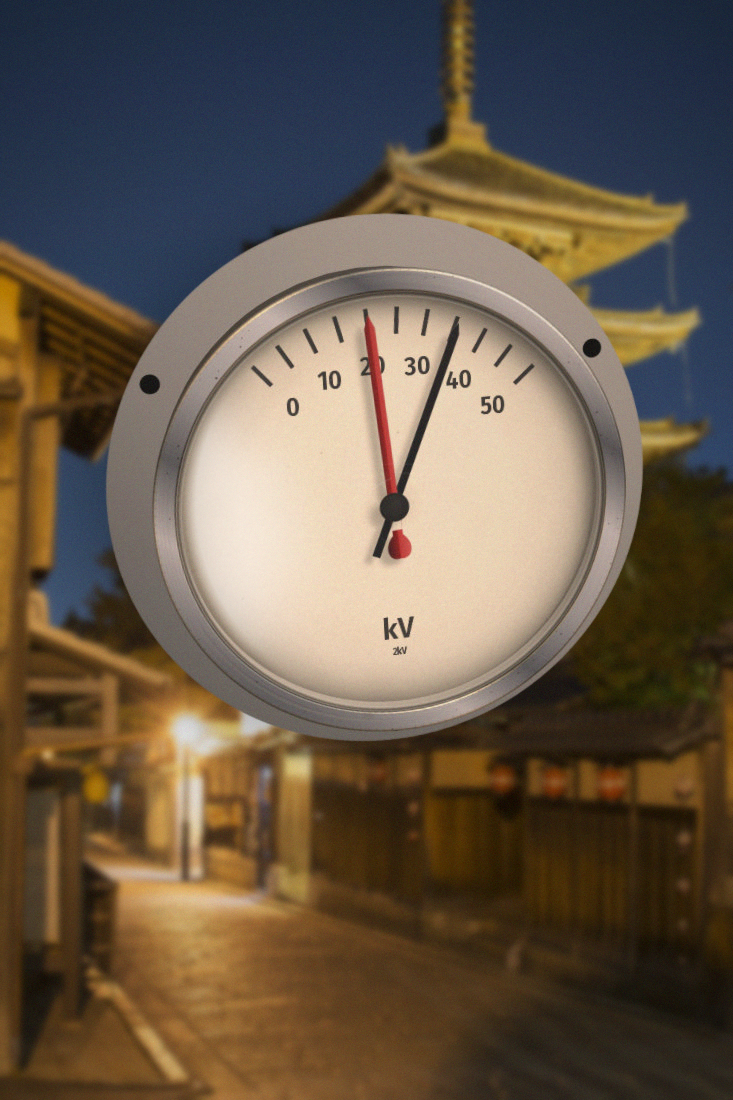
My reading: 20 kV
